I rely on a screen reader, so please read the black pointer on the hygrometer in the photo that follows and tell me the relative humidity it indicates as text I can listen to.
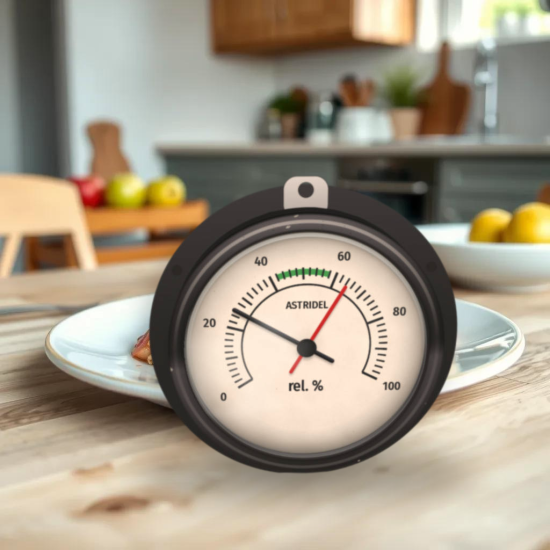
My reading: 26 %
